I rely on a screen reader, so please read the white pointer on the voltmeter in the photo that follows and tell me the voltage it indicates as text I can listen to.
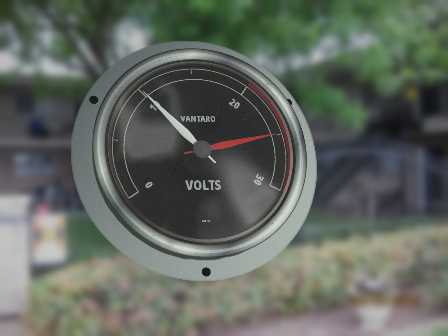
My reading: 10 V
